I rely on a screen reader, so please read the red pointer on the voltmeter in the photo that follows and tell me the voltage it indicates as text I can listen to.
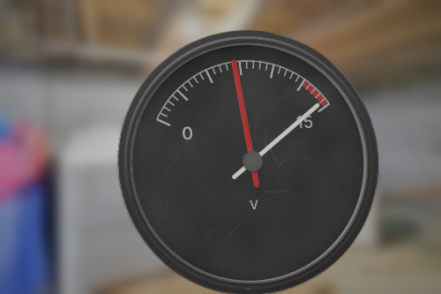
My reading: 7 V
